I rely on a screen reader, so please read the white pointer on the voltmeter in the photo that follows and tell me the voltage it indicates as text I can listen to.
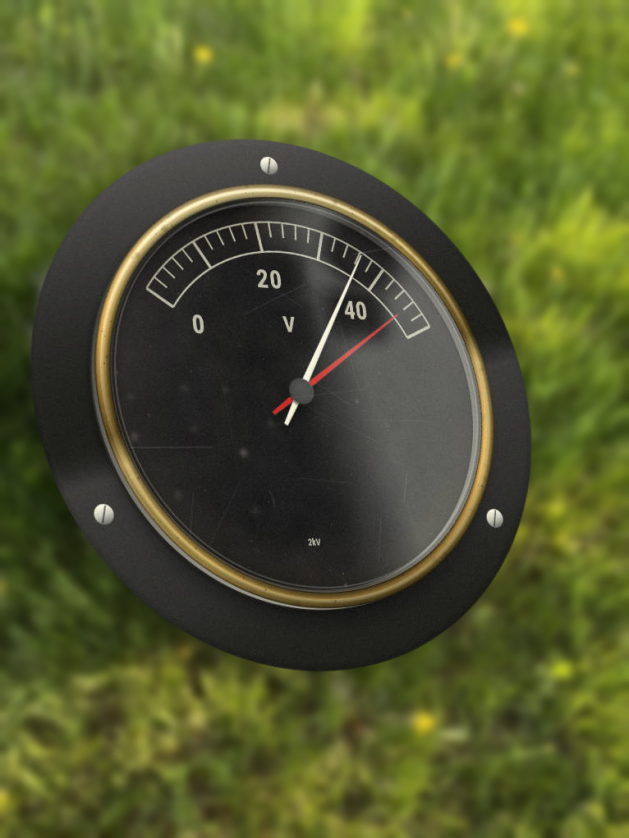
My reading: 36 V
